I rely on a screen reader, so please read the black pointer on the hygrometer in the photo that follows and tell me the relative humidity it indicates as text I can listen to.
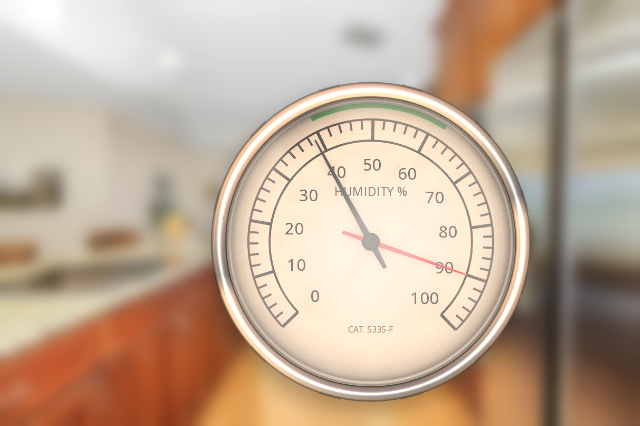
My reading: 39 %
